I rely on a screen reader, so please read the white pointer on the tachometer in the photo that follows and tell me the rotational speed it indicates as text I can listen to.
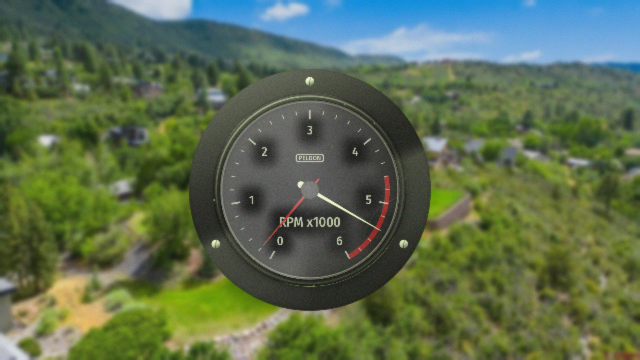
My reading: 5400 rpm
